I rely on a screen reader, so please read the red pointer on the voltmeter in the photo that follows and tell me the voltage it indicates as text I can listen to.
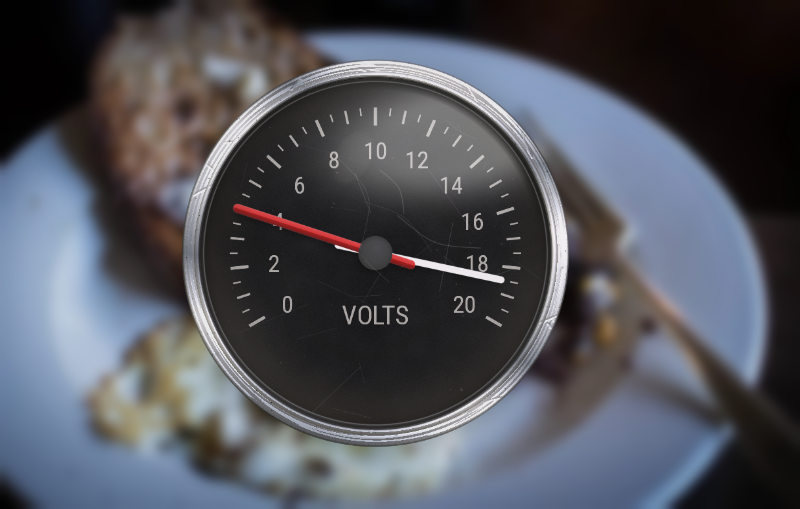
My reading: 4 V
